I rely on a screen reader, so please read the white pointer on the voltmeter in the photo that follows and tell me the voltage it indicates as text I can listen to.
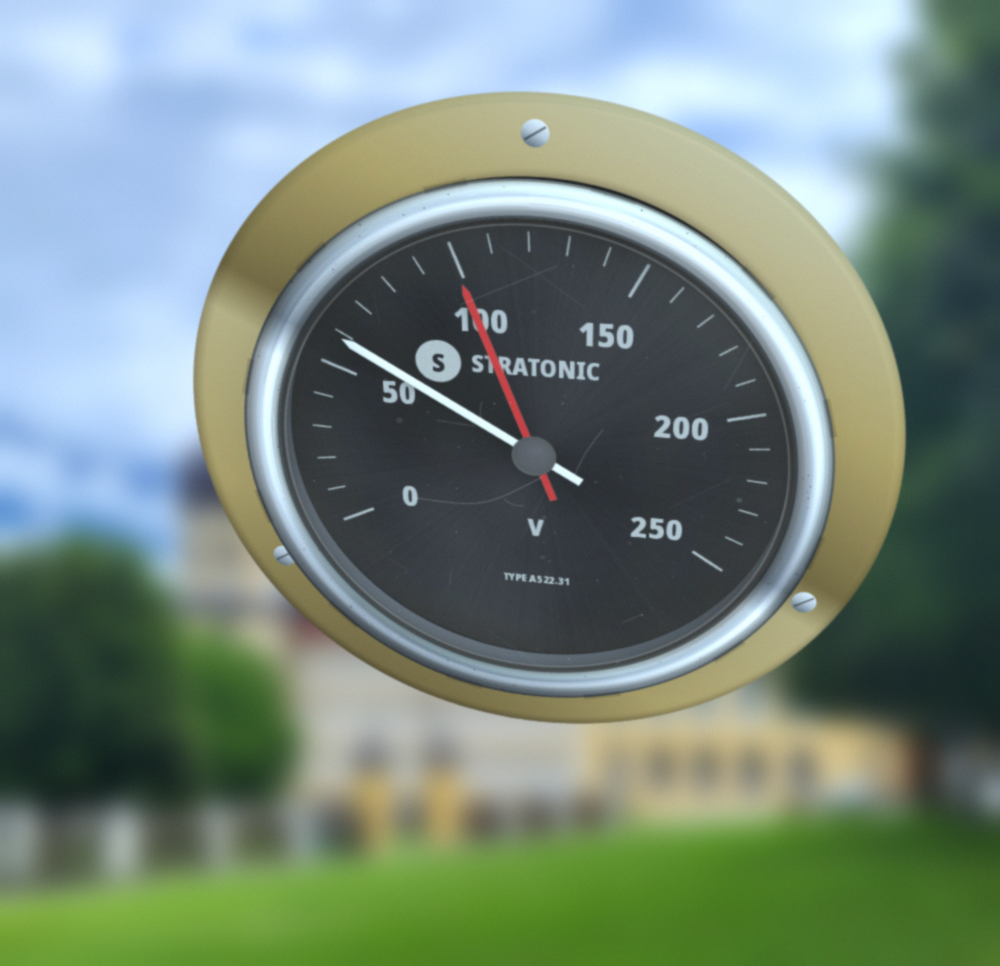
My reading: 60 V
